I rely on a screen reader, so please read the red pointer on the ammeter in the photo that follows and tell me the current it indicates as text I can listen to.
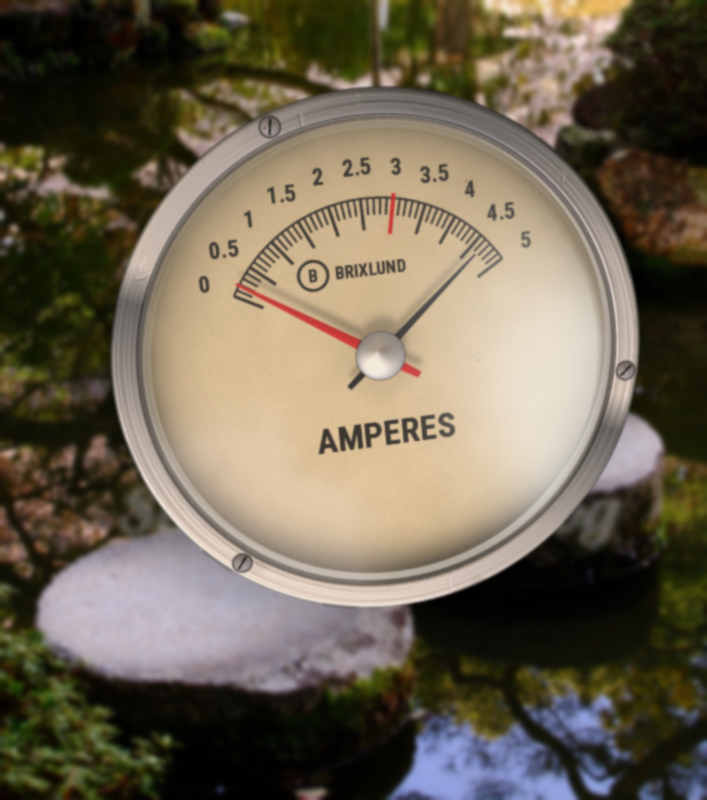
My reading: 0.2 A
